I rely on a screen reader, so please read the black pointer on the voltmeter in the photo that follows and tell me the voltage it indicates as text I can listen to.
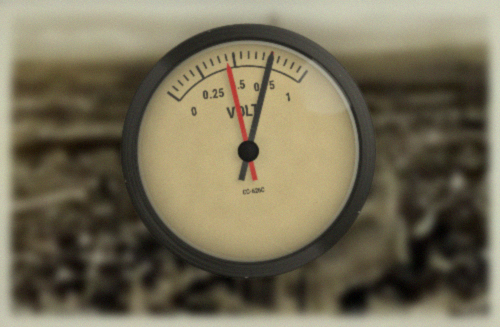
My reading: 0.75 V
